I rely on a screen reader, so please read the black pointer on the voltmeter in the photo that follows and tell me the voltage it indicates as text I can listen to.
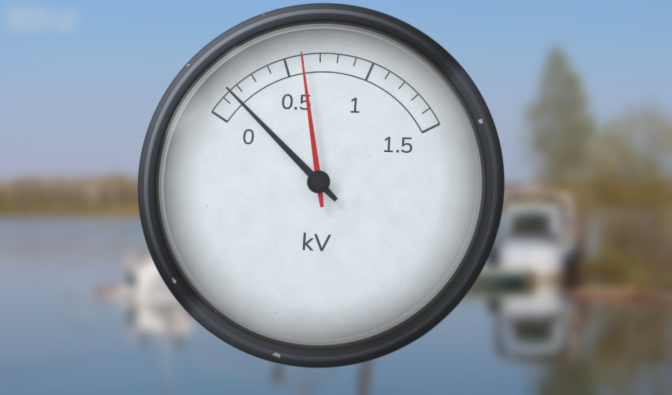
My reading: 0.15 kV
